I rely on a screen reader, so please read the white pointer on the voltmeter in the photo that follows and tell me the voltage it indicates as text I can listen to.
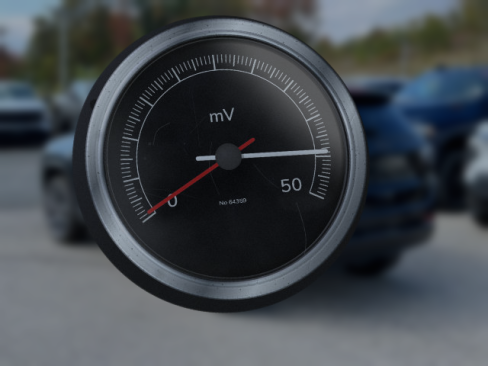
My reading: 44.5 mV
